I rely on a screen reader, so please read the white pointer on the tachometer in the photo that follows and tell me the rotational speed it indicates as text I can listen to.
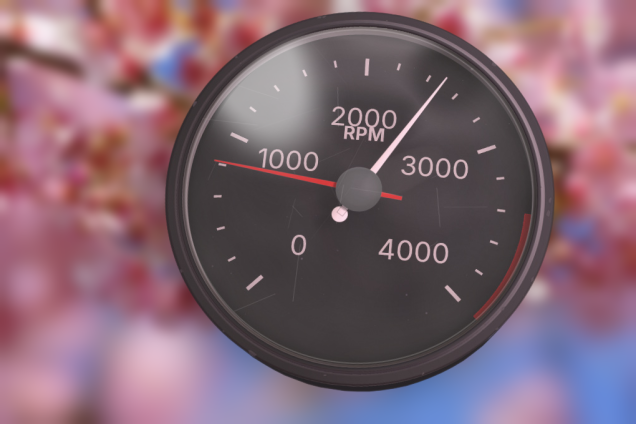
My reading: 2500 rpm
